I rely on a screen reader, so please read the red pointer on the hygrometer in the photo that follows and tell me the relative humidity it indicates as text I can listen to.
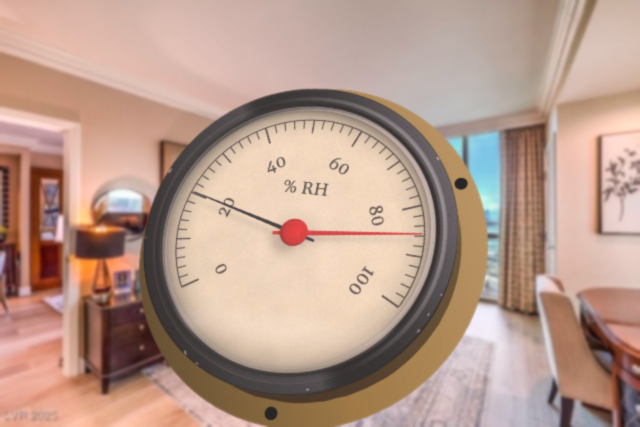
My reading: 86 %
